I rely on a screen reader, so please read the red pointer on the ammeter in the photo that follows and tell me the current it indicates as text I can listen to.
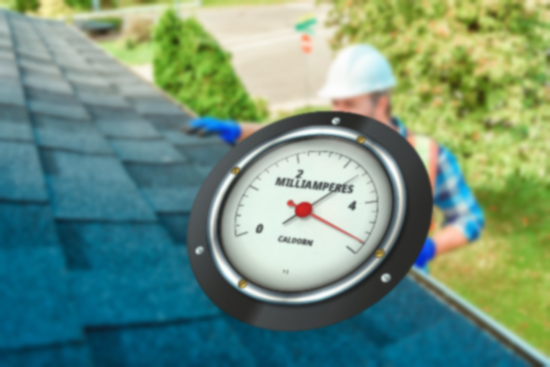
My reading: 4.8 mA
